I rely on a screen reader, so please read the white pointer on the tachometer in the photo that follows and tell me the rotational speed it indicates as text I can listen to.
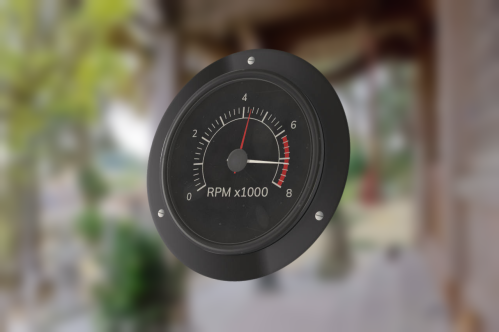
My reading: 7200 rpm
